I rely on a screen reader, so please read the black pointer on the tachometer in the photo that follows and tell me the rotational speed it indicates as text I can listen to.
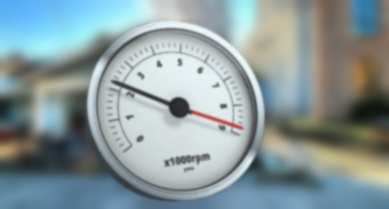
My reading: 2200 rpm
